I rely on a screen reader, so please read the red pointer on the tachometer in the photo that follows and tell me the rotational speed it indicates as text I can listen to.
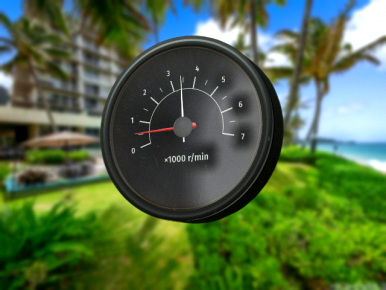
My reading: 500 rpm
